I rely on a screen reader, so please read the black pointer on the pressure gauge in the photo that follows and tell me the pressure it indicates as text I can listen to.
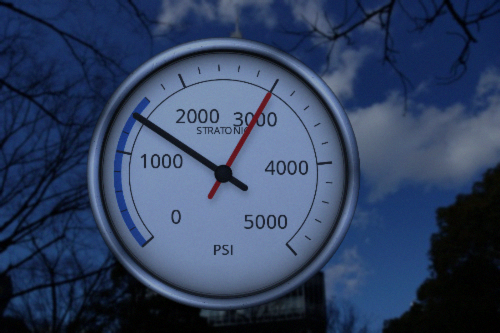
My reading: 1400 psi
